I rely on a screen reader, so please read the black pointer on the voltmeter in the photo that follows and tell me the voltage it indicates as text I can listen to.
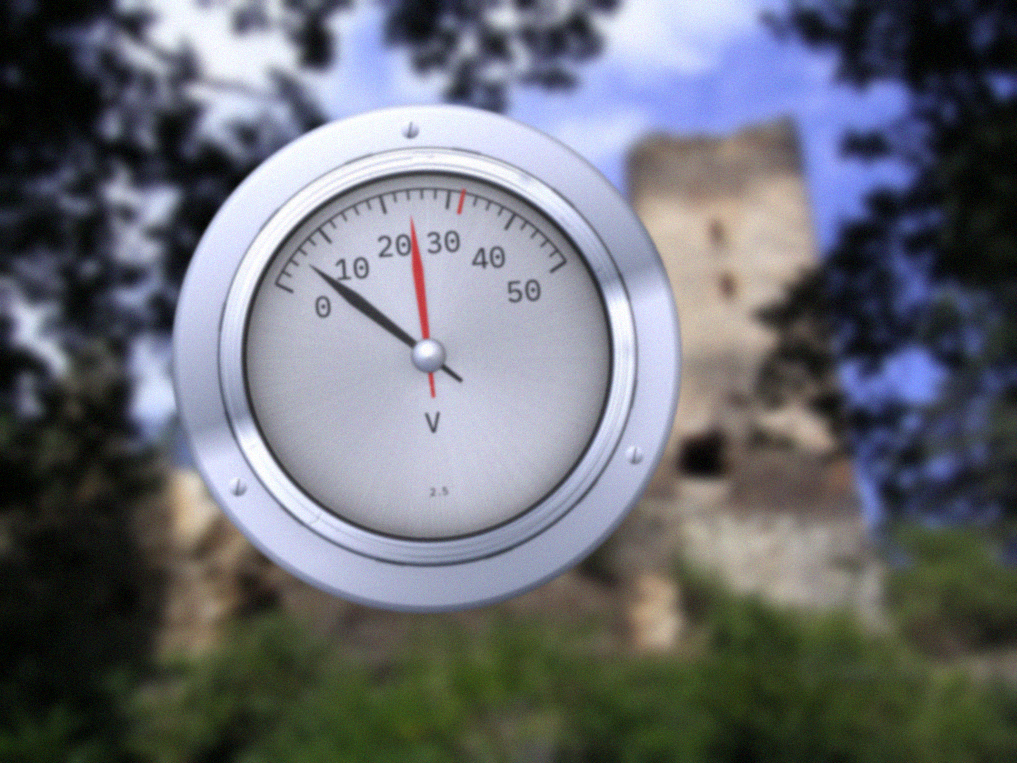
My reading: 5 V
